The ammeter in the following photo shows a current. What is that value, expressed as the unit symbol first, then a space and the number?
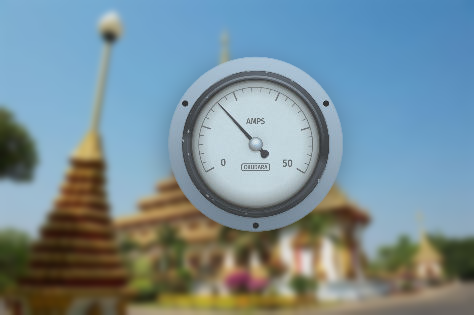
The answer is A 16
